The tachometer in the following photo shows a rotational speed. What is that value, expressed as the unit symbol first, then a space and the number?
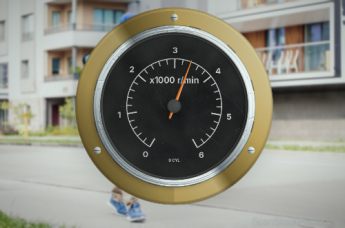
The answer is rpm 3400
